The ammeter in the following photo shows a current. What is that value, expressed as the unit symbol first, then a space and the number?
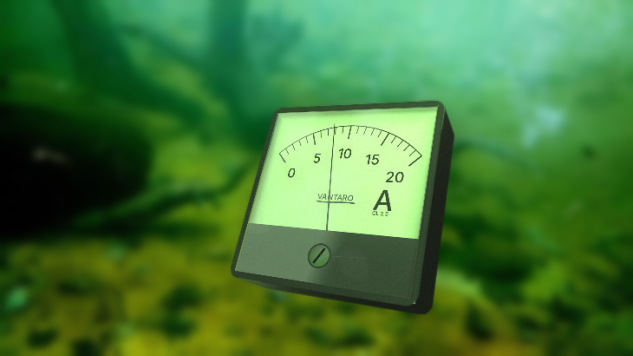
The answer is A 8
